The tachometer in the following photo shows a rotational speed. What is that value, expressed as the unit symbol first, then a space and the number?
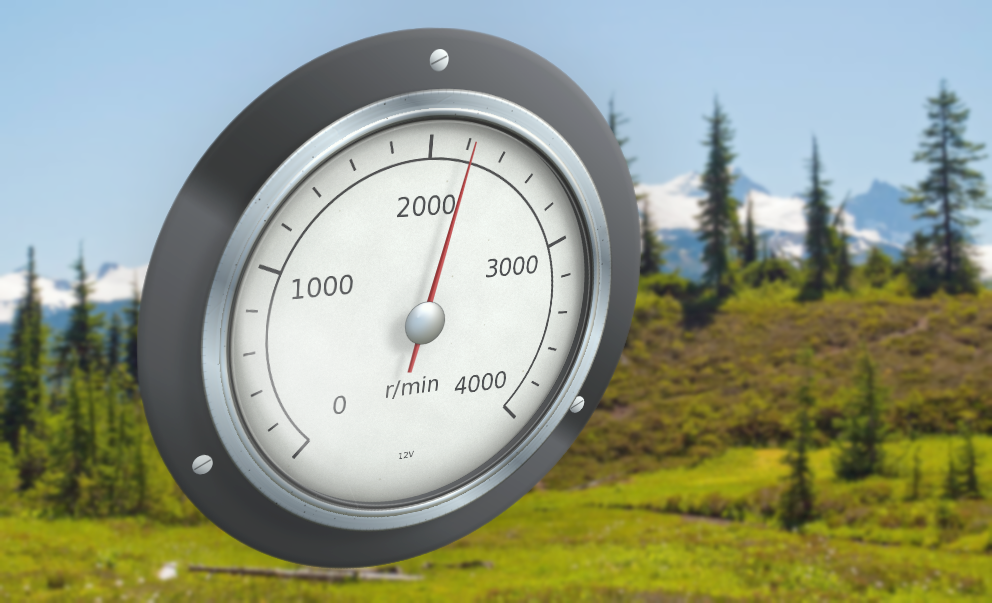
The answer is rpm 2200
